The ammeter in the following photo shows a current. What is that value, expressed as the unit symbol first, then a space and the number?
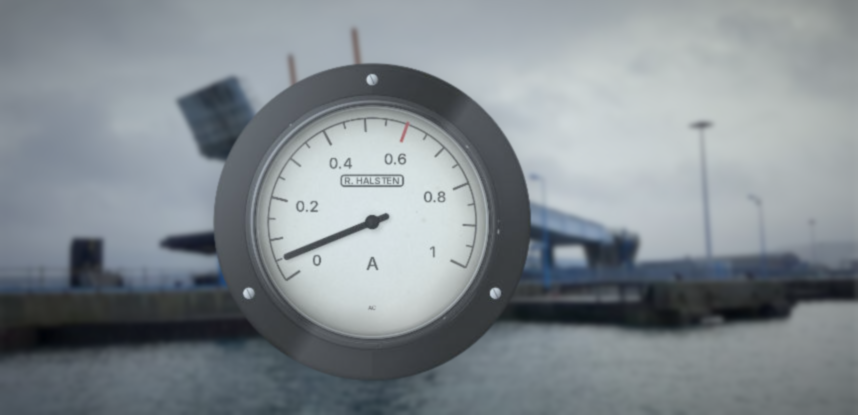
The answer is A 0.05
